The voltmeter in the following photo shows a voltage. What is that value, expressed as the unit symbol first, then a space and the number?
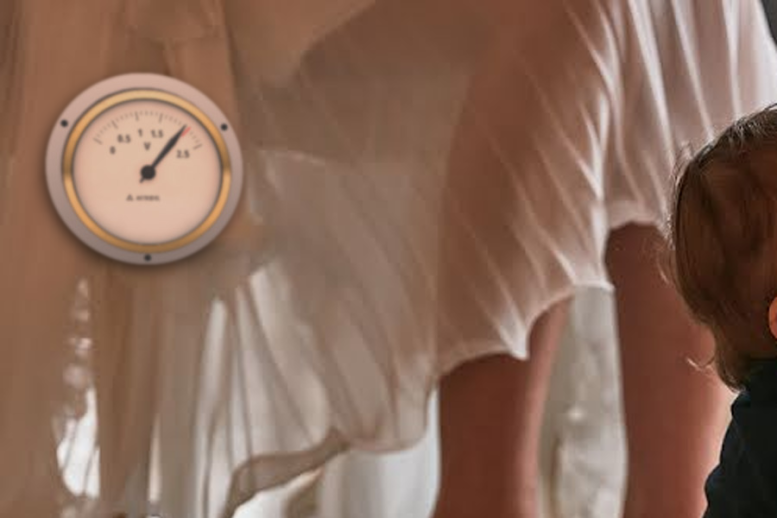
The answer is V 2
